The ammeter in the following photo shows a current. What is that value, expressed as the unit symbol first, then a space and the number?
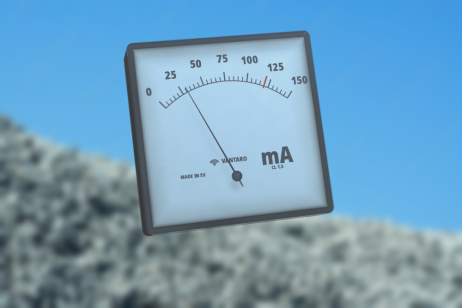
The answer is mA 30
